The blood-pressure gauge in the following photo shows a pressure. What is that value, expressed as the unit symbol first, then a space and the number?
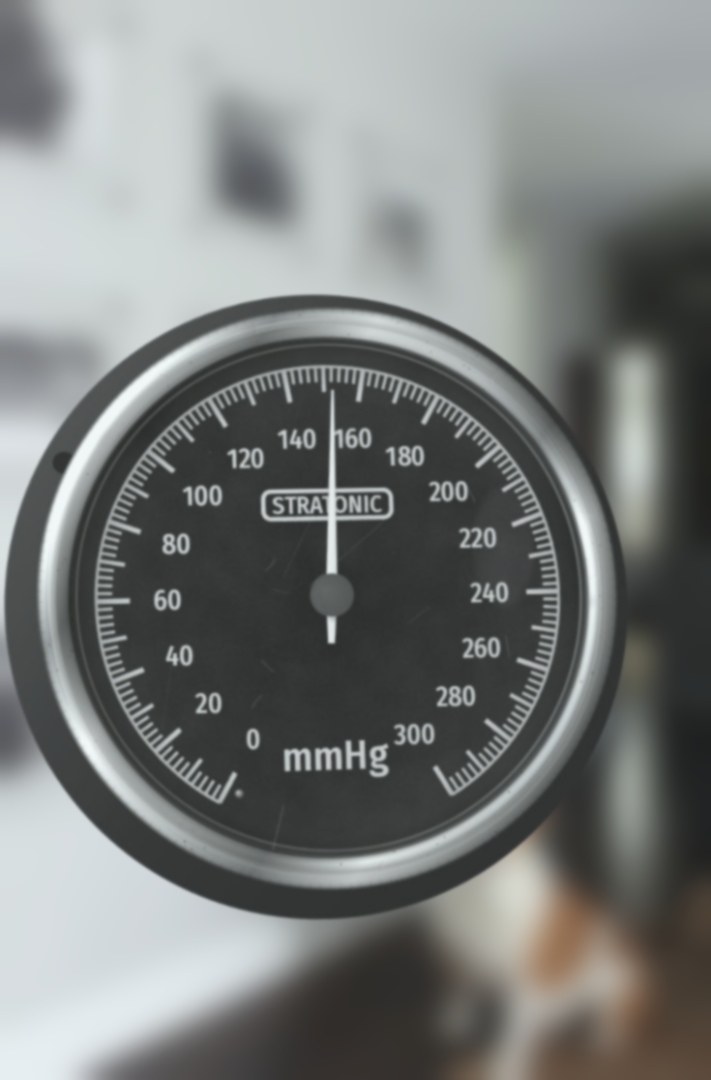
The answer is mmHg 152
